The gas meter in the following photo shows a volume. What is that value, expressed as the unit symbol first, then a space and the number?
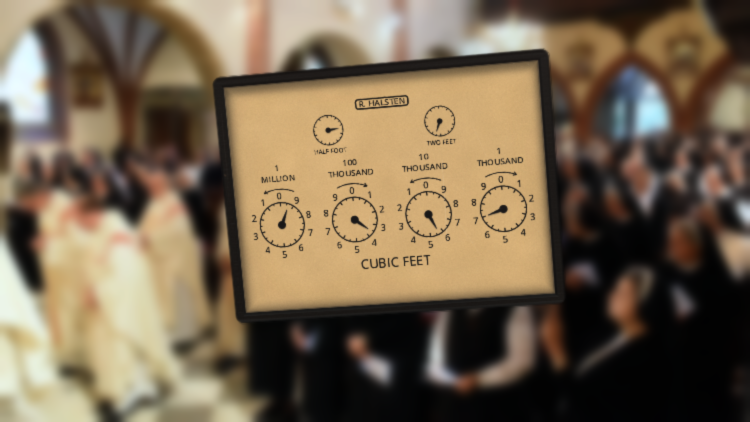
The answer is ft³ 935700
